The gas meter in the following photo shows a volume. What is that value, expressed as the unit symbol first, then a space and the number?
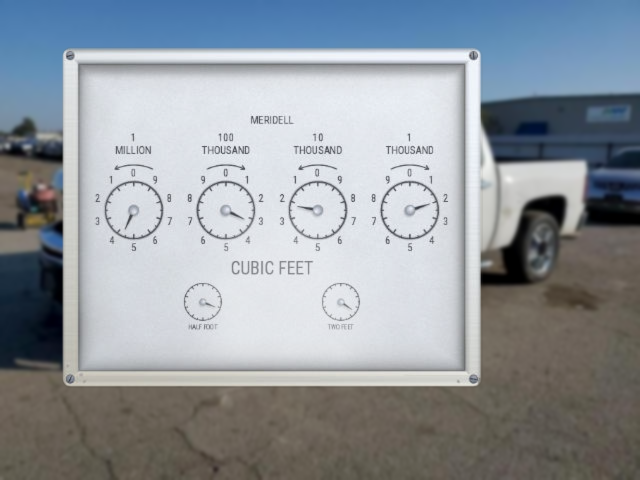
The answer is ft³ 432200
